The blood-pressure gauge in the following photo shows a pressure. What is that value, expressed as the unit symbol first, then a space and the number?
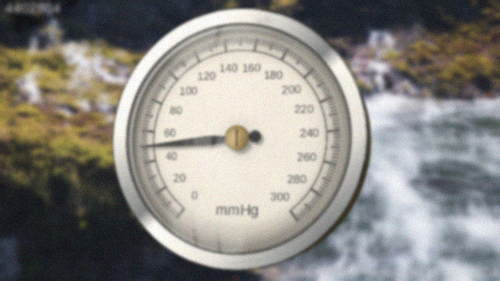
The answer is mmHg 50
